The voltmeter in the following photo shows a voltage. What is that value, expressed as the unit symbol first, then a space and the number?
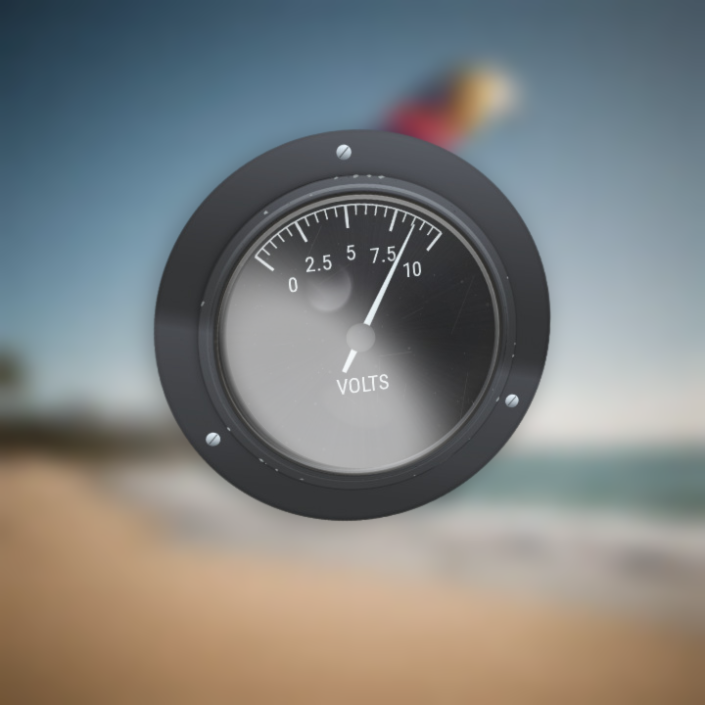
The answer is V 8.5
